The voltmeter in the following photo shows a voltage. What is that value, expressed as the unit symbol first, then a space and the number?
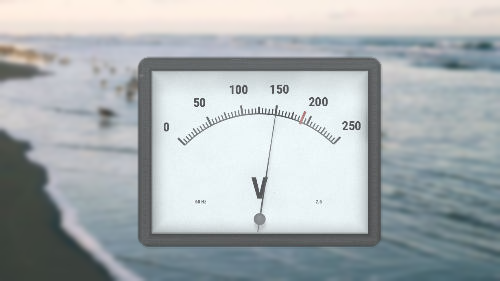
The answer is V 150
